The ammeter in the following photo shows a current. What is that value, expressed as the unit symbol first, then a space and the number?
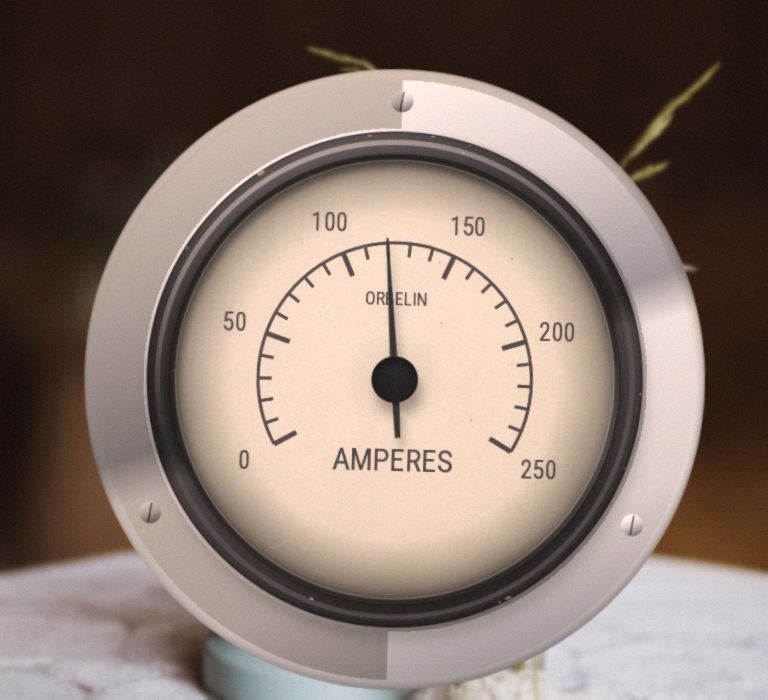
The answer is A 120
